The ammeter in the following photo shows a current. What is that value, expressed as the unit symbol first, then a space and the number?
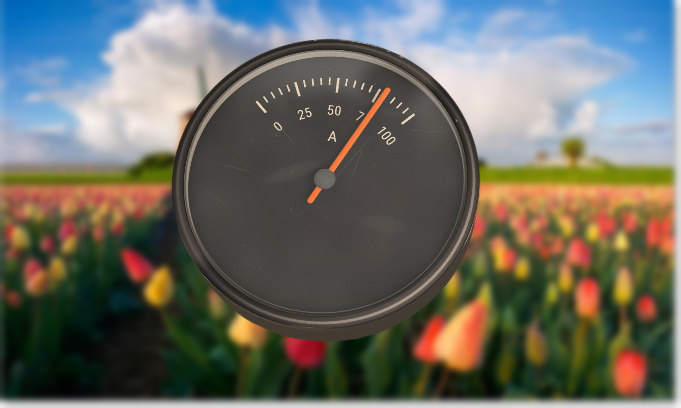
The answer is A 80
